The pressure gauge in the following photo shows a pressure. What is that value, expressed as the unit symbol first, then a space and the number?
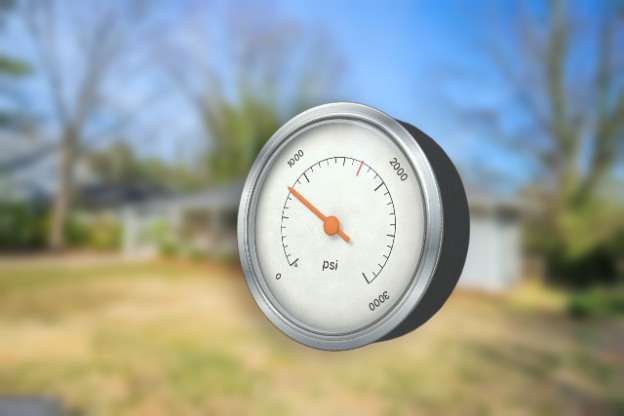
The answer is psi 800
